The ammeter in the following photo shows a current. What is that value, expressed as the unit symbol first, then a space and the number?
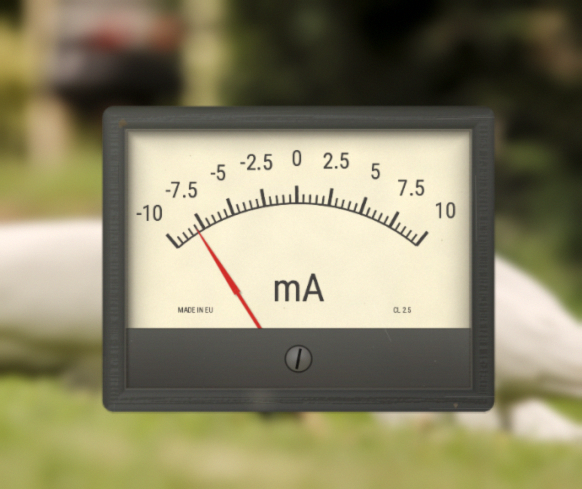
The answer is mA -8
